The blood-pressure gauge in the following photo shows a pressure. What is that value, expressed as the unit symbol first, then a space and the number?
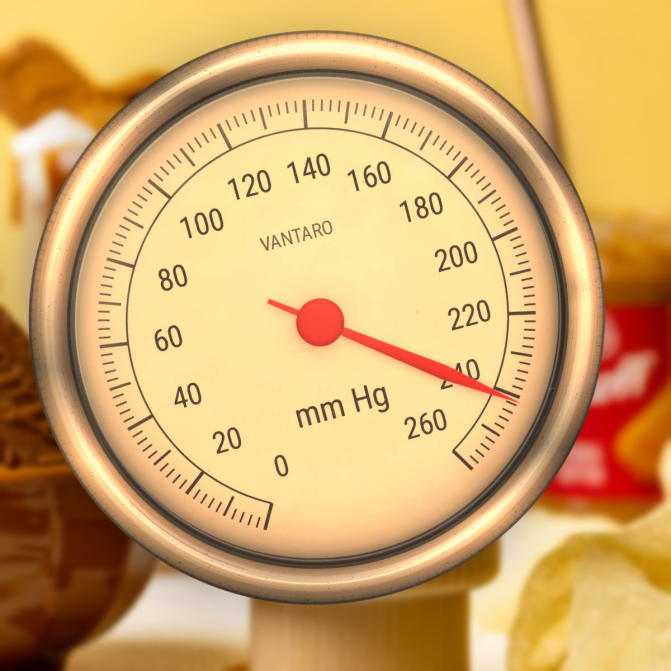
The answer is mmHg 241
